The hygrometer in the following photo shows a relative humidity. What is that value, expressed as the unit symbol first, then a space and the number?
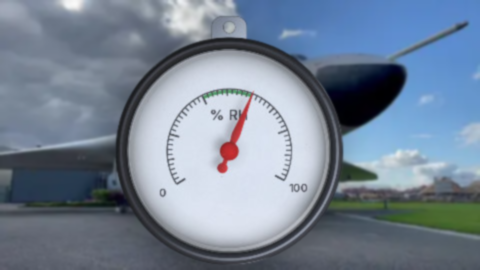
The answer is % 60
